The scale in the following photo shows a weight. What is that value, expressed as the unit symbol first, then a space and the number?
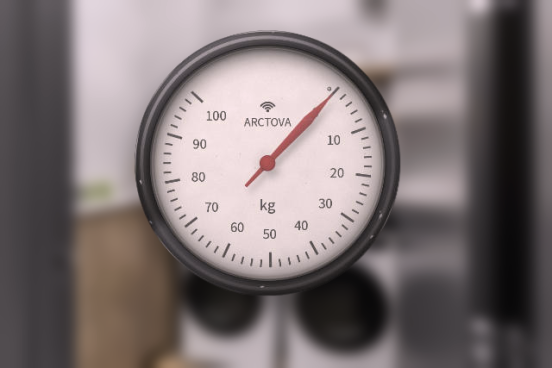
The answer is kg 0
